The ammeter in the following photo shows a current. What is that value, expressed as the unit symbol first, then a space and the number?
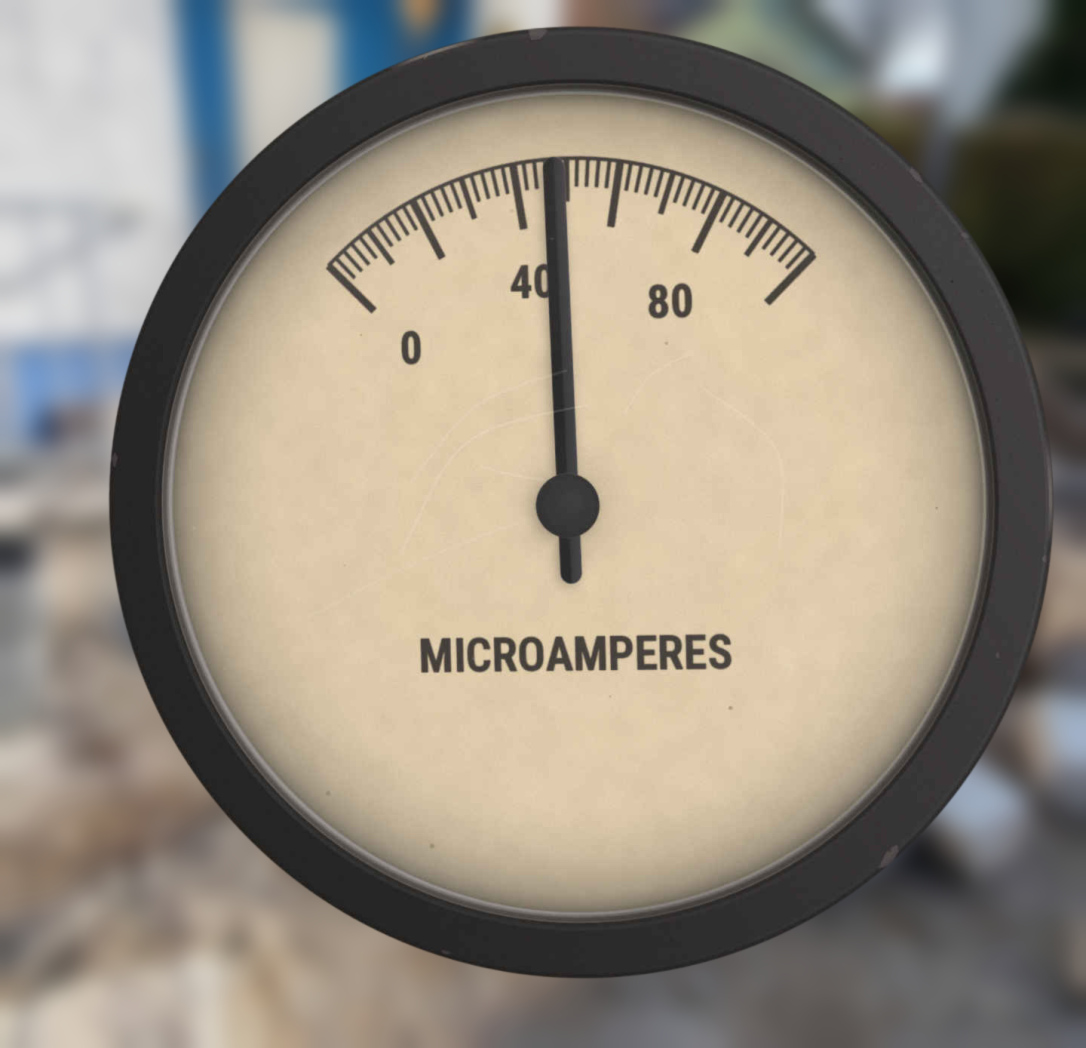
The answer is µA 48
